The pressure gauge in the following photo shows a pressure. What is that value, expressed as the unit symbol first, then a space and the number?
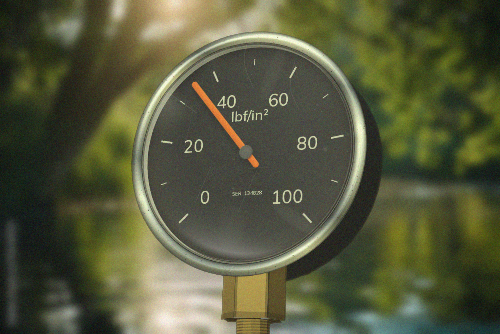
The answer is psi 35
